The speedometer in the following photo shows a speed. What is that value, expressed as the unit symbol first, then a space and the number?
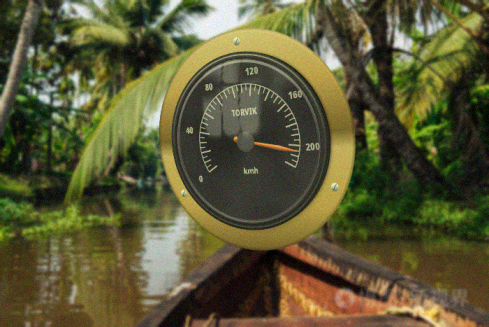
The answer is km/h 205
